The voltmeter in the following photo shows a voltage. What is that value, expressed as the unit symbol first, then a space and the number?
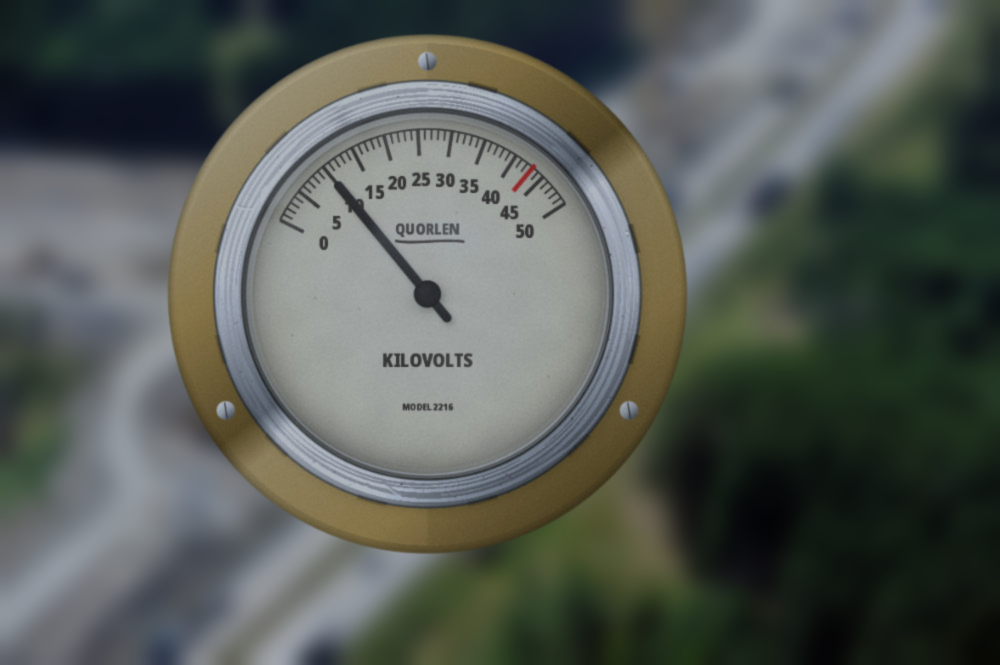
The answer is kV 10
